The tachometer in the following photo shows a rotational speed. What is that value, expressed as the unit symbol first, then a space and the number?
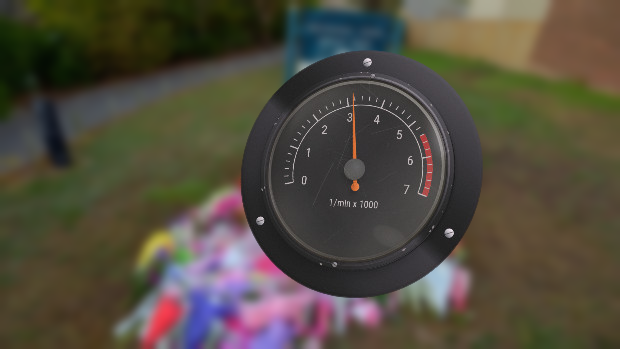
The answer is rpm 3200
